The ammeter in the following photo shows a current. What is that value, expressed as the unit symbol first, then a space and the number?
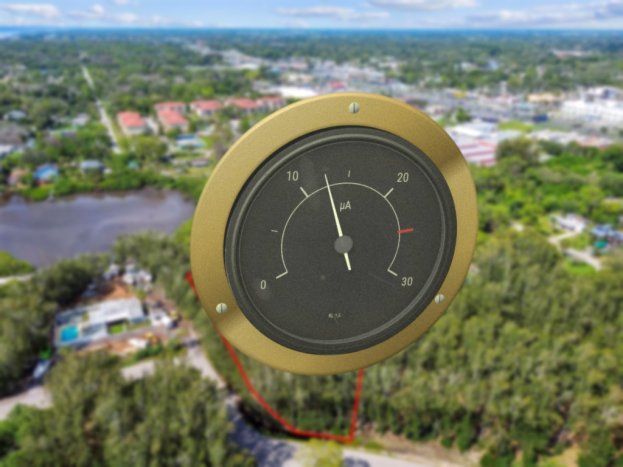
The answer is µA 12.5
